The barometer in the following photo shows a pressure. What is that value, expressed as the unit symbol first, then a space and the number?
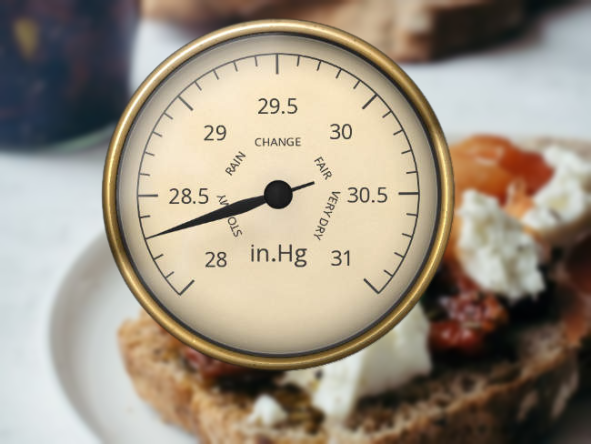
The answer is inHg 28.3
